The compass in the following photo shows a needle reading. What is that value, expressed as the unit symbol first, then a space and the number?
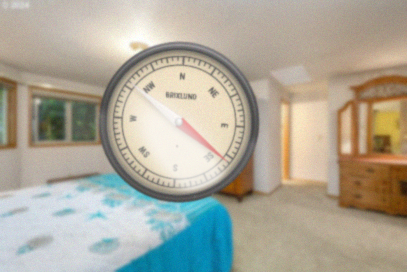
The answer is ° 125
